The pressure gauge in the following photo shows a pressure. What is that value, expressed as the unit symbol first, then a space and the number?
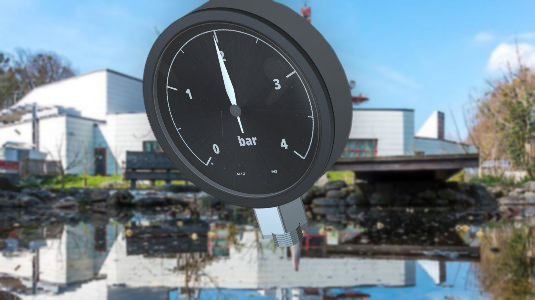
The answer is bar 2
